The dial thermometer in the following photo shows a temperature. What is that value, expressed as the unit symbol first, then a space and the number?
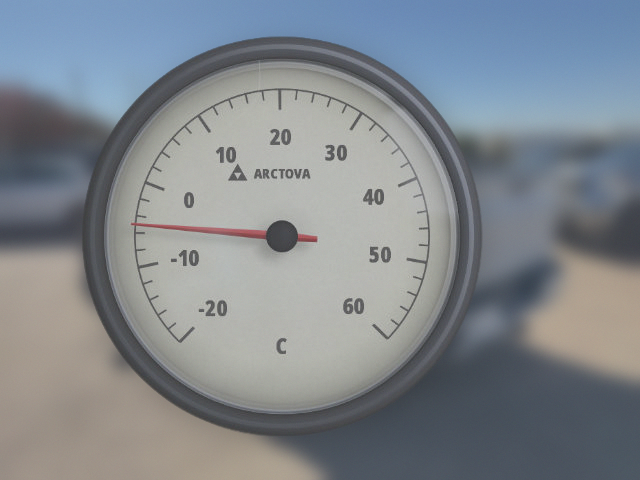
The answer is °C -5
